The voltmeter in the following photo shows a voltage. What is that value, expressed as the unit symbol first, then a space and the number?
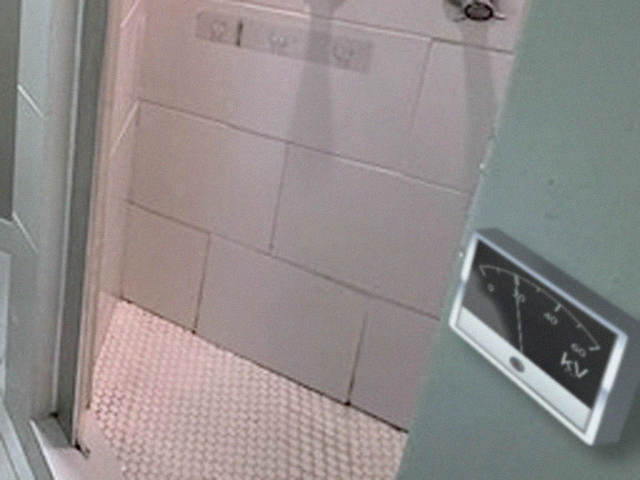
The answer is kV 20
